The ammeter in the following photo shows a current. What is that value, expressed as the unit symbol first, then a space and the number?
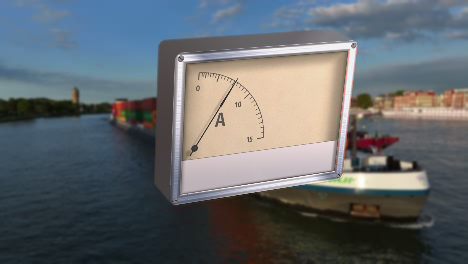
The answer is A 7.5
